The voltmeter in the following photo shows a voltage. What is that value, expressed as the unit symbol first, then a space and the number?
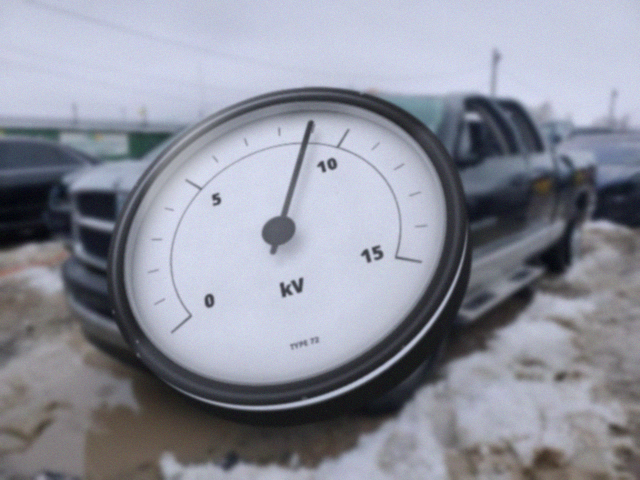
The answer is kV 9
